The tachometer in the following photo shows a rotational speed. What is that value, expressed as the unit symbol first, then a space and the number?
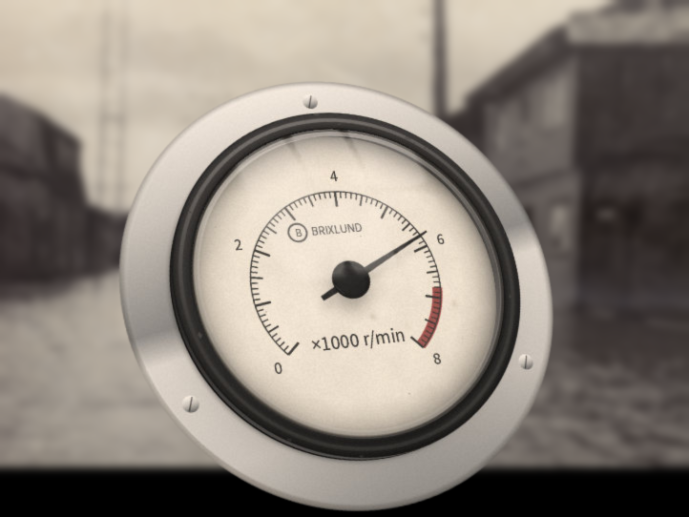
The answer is rpm 5800
